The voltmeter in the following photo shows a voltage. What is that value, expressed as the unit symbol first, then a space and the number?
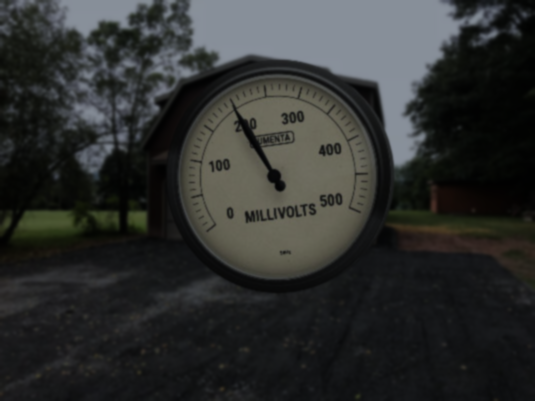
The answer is mV 200
